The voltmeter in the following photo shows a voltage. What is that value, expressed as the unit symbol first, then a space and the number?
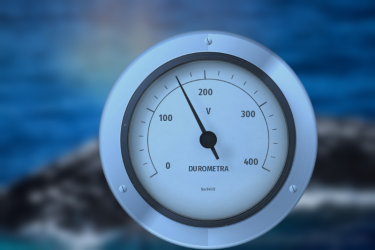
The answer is V 160
